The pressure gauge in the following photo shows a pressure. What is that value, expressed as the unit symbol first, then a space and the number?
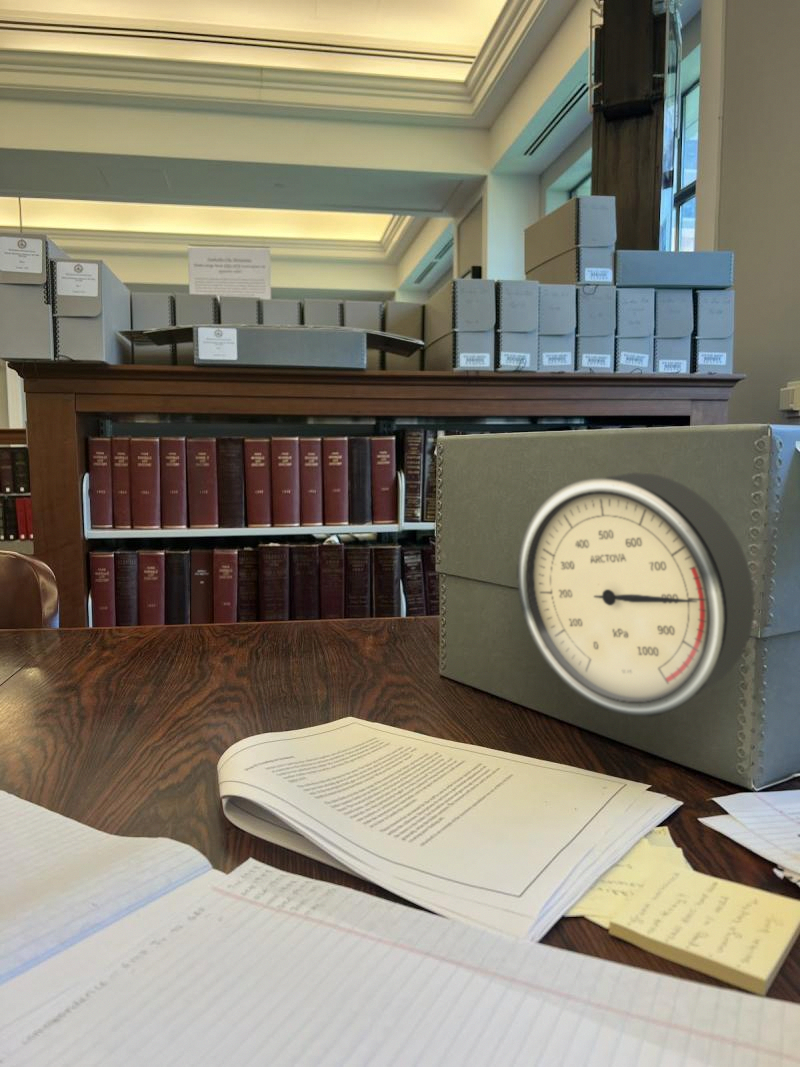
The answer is kPa 800
